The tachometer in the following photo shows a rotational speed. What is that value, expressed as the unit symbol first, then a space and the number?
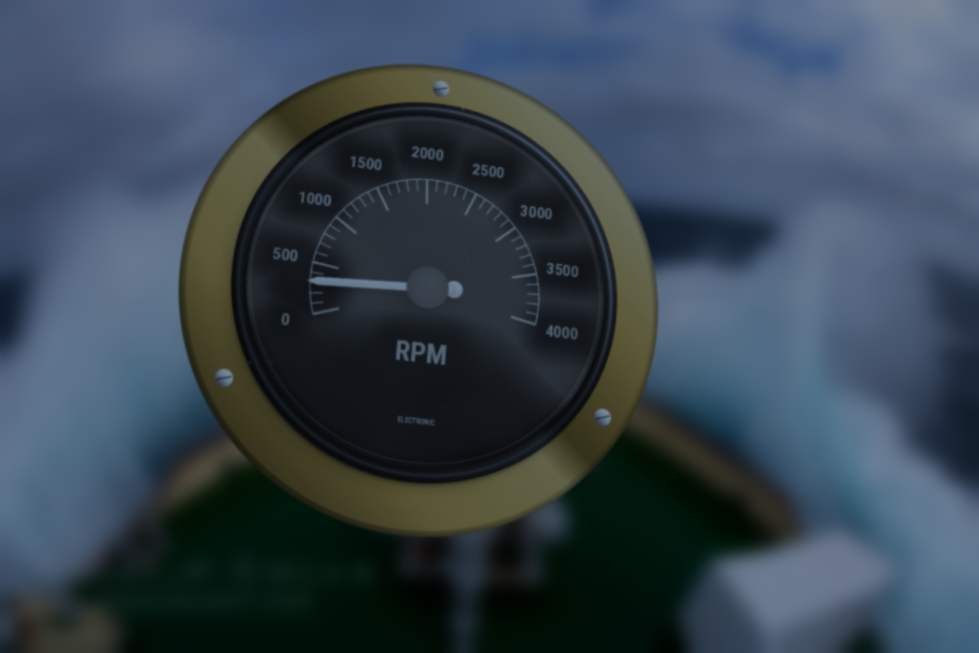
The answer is rpm 300
